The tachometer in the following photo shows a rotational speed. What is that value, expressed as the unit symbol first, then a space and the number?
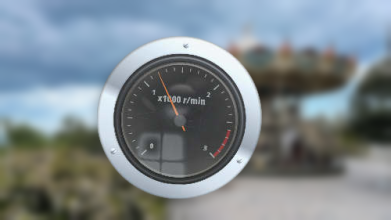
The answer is rpm 1200
